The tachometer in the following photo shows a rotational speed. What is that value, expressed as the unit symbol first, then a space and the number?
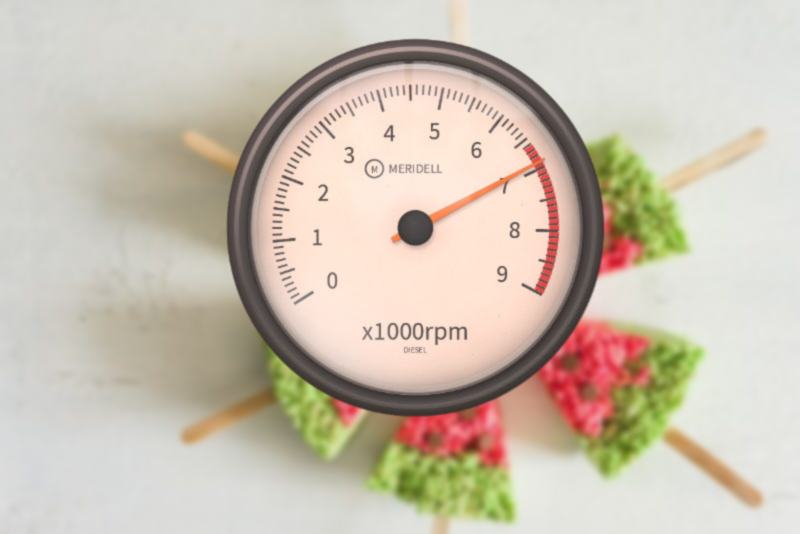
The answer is rpm 6900
